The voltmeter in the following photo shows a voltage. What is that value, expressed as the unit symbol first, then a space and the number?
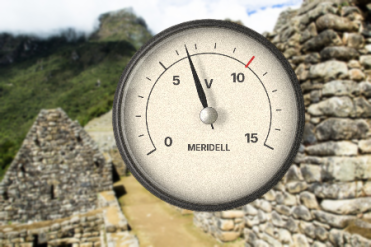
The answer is V 6.5
